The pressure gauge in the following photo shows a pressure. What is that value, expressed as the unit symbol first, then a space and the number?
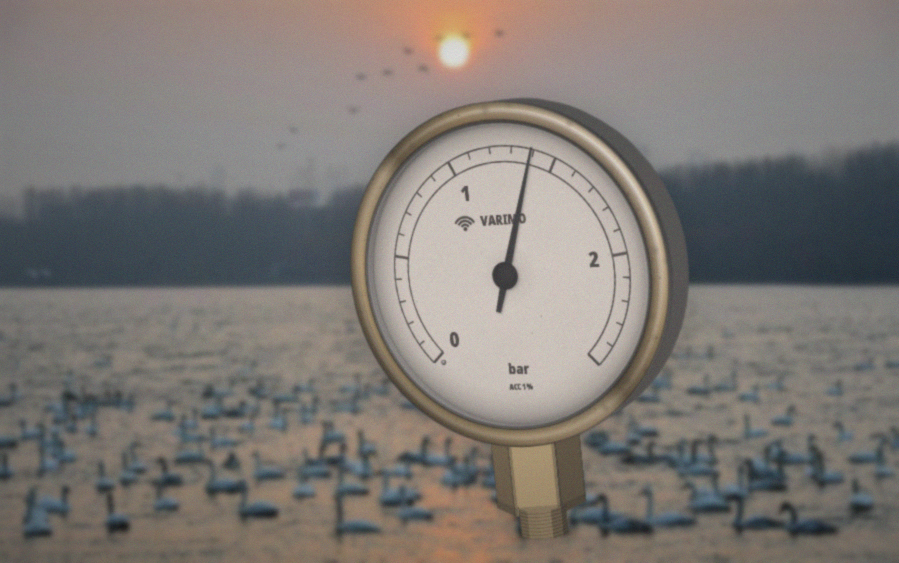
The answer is bar 1.4
